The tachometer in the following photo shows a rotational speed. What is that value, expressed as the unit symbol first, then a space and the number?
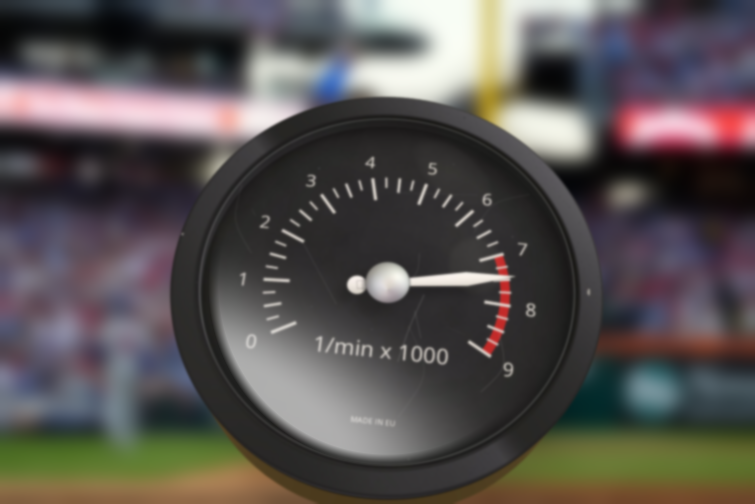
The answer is rpm 7500
